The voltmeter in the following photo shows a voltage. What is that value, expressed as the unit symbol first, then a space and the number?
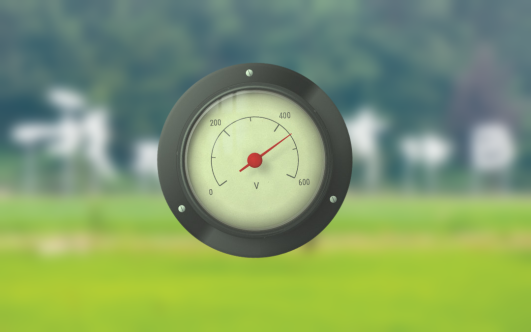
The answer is V 450
